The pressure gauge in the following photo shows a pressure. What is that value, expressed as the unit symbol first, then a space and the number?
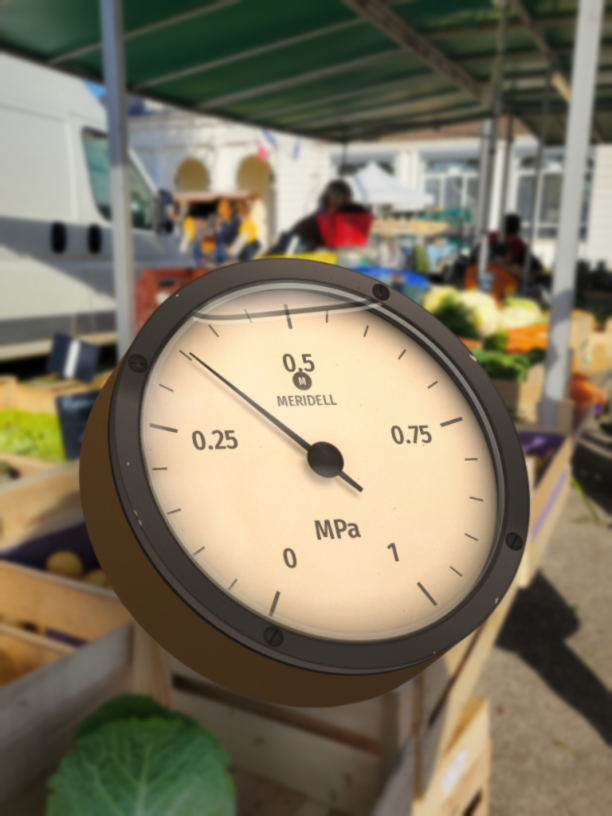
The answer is MPa 0.35
